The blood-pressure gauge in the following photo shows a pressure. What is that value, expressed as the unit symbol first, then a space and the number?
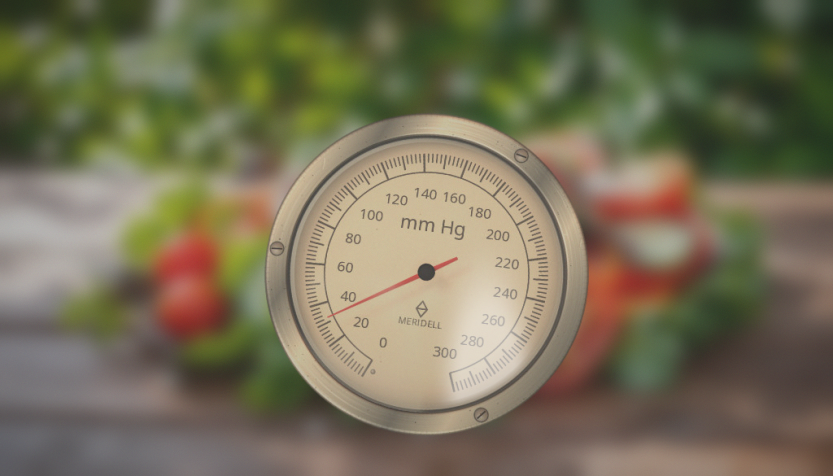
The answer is mmHg 32
